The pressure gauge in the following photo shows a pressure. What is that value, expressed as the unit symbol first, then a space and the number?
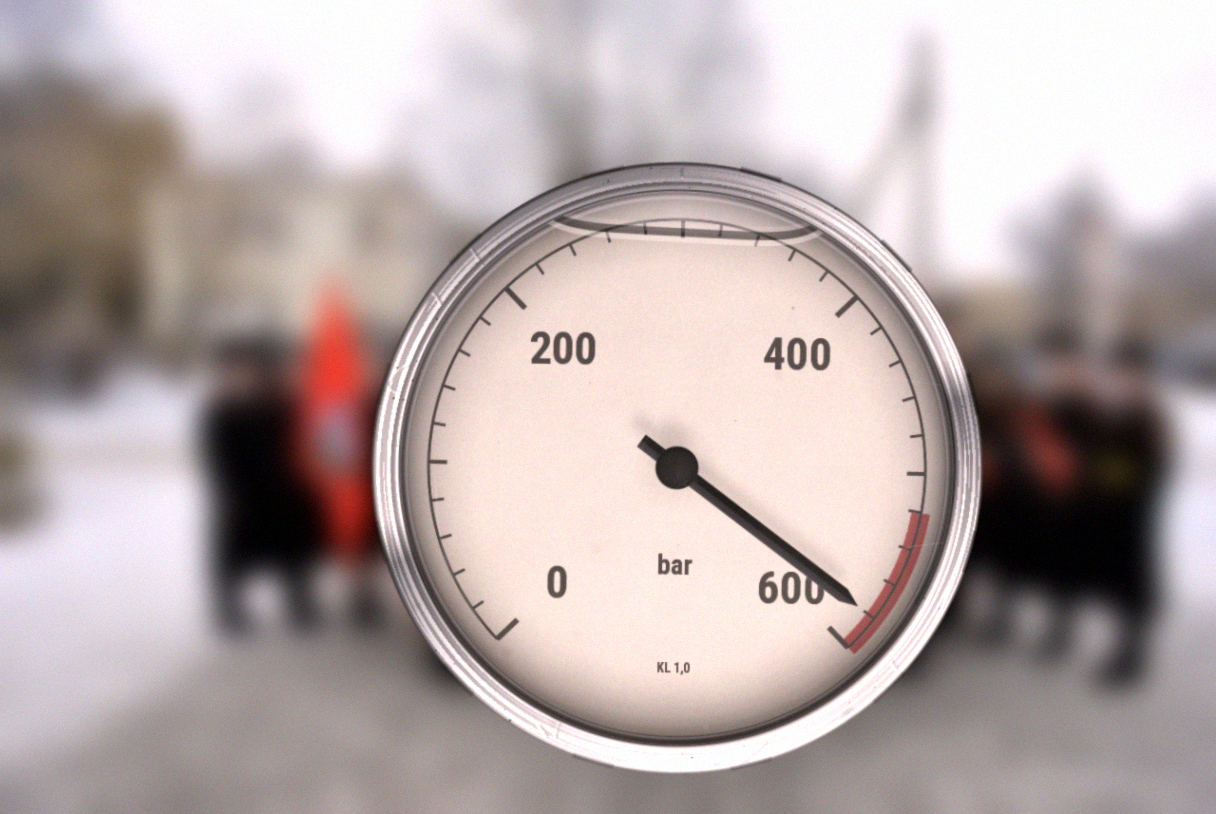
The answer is bar 580
